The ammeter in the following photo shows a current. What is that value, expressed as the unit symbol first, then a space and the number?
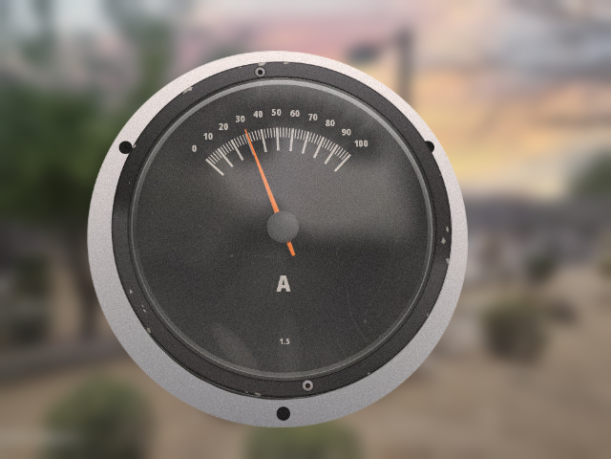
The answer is A 30
